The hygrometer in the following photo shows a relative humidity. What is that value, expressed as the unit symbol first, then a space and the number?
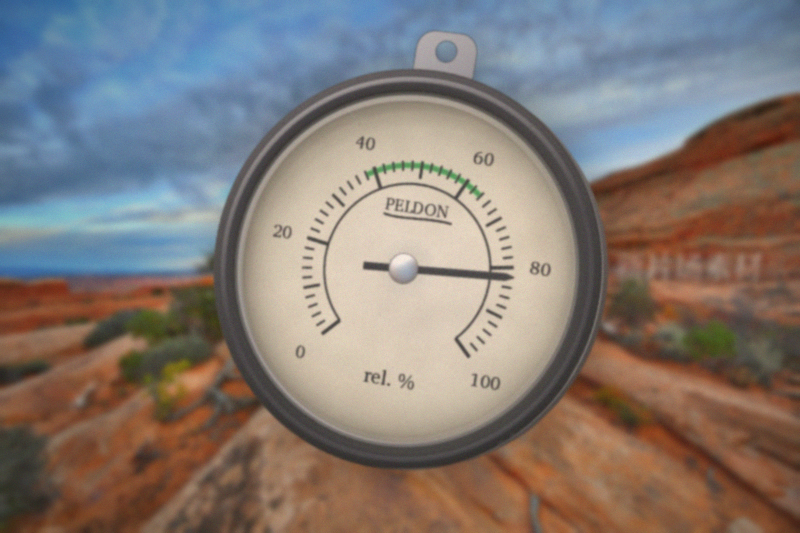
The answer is % 82
